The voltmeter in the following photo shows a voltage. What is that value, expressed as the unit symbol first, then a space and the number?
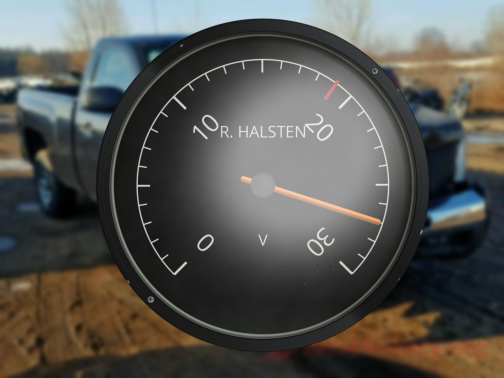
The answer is V 27
